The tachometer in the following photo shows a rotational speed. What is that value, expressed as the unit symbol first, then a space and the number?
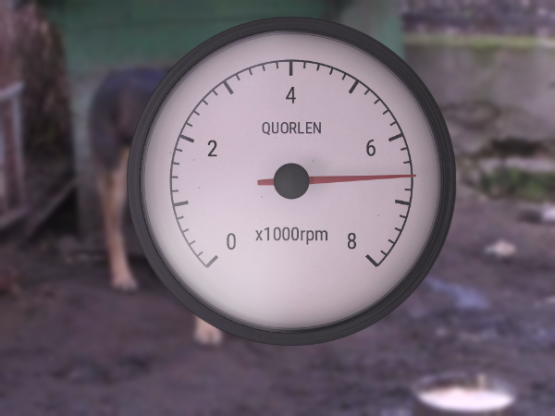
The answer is rpm 6600
